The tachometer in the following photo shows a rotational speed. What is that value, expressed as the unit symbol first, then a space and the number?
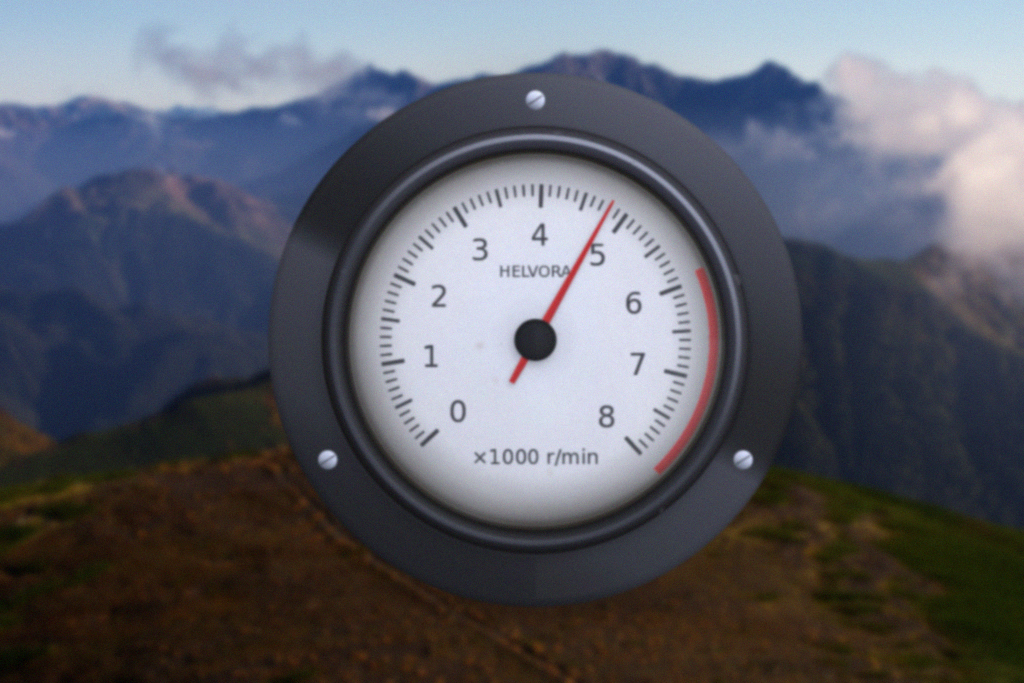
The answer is rpm 4800
